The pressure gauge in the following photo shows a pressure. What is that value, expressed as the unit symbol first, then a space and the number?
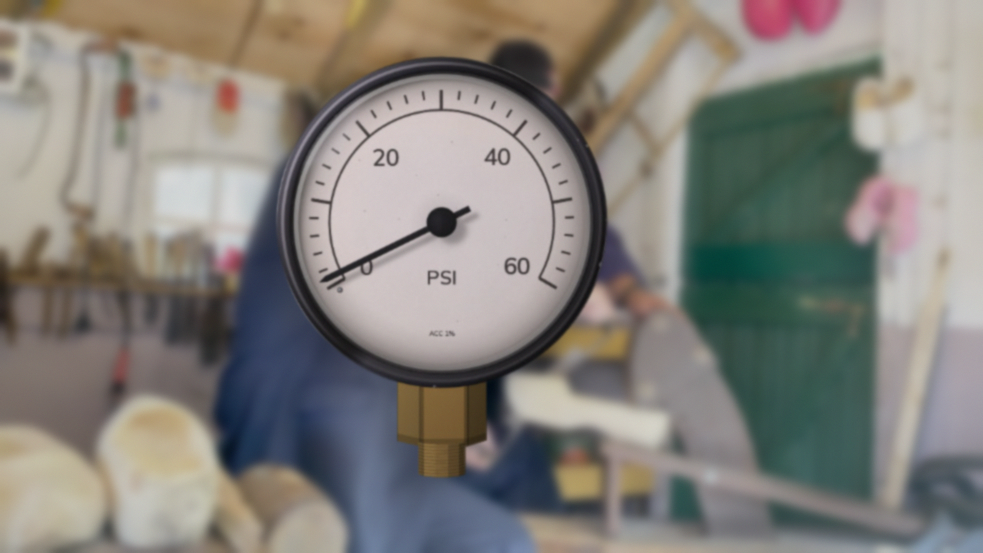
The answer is psi 1
